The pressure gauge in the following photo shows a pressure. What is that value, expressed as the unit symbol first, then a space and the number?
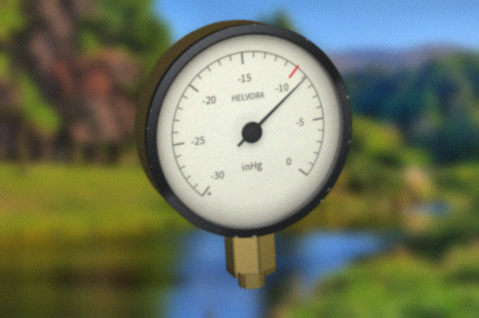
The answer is inHg -9
